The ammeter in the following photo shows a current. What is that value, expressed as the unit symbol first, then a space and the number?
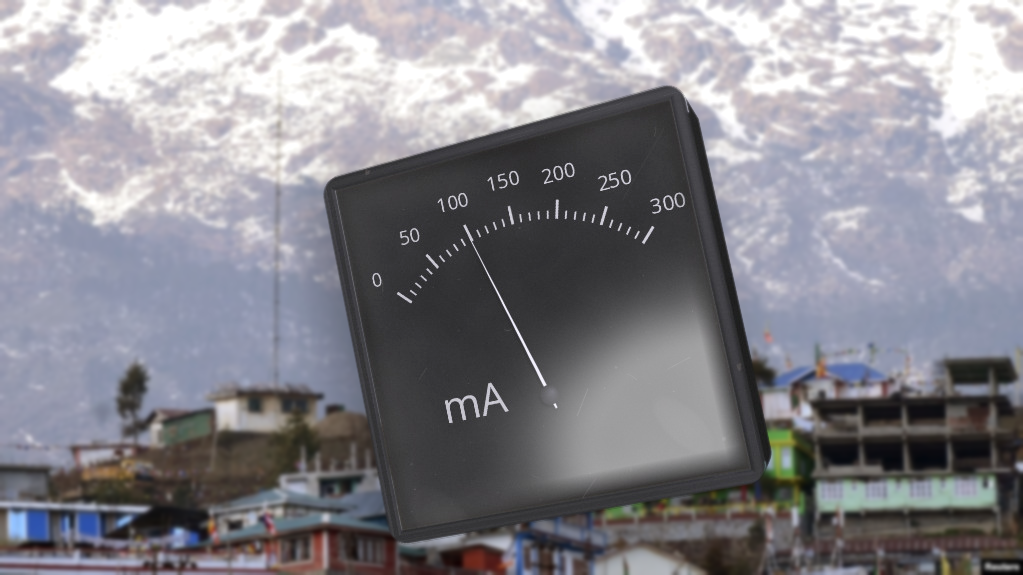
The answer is mA 100
